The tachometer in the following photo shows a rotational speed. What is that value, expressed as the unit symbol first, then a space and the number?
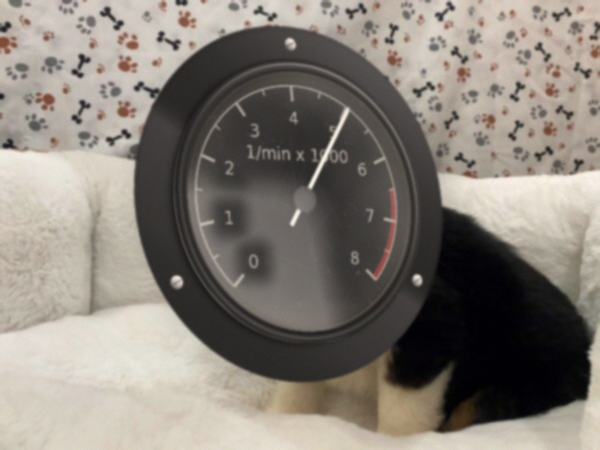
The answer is rpm 5000
